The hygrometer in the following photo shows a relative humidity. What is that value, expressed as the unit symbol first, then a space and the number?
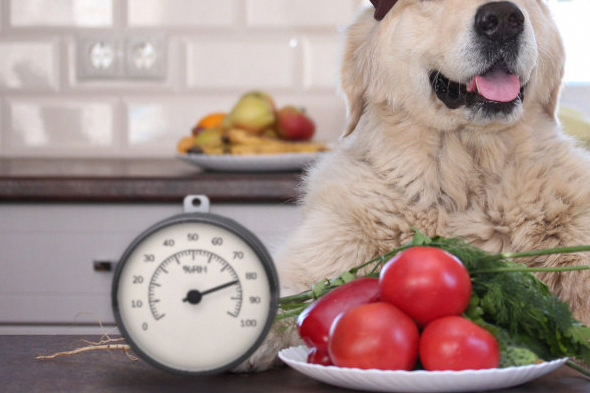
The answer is % 80
